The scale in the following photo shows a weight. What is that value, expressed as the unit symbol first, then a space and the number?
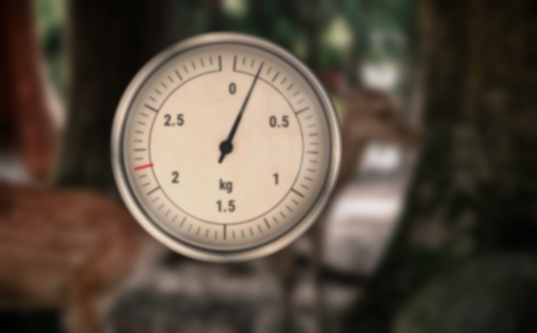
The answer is kg 0.15
